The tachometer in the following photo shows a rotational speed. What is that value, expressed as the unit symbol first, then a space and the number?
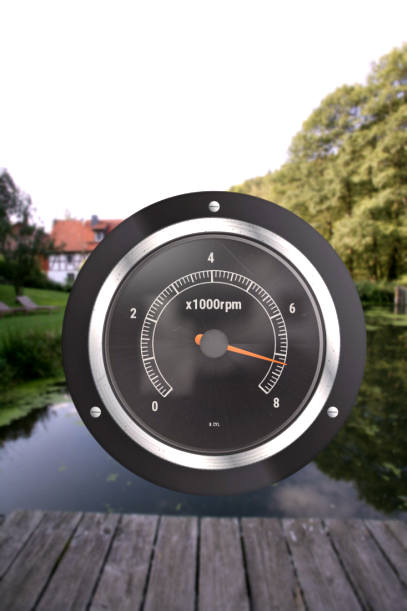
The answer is rpm 7200
